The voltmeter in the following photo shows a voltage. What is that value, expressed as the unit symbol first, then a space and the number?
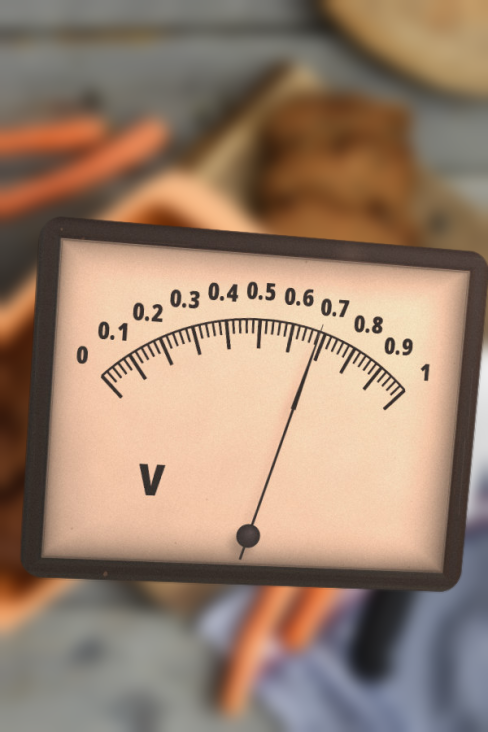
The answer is V 0.68
